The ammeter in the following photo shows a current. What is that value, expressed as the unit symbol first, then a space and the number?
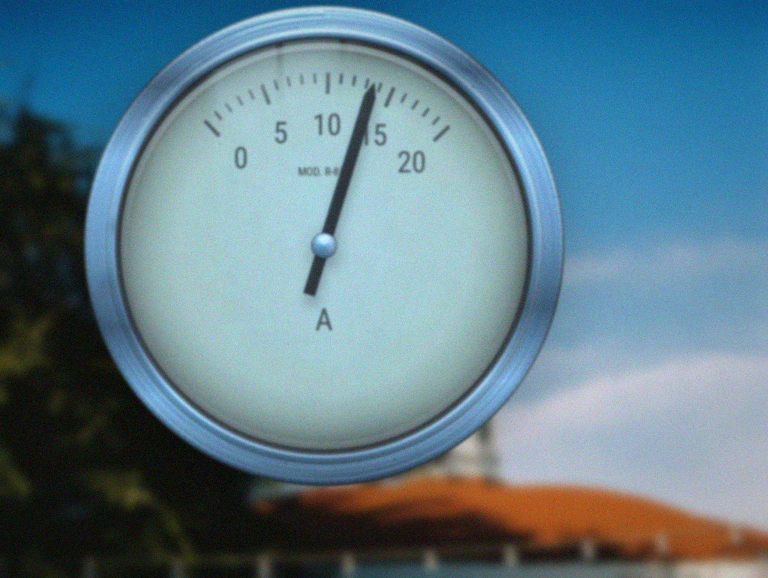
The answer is A 13.5
